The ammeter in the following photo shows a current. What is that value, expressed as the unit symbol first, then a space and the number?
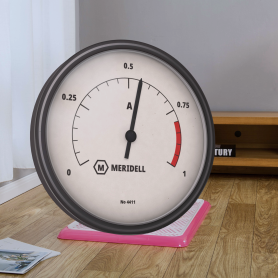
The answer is A 0.55
